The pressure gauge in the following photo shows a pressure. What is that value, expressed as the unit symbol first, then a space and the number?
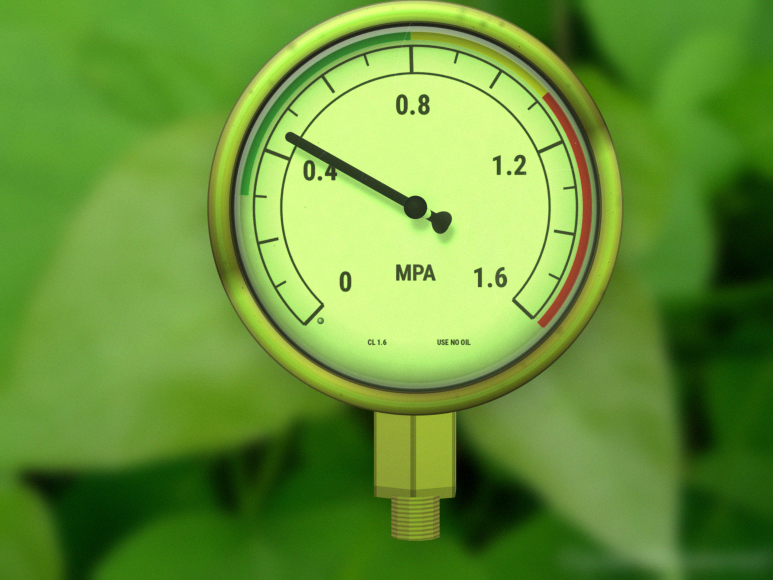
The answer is MPa 0.45
